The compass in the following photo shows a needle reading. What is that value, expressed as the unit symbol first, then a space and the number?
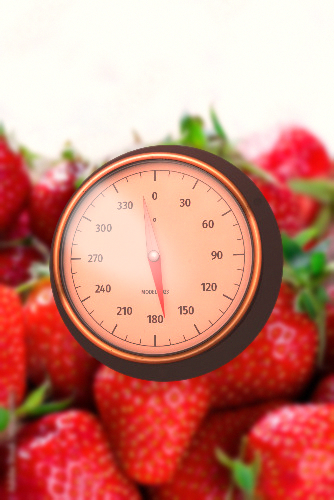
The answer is ° 170
